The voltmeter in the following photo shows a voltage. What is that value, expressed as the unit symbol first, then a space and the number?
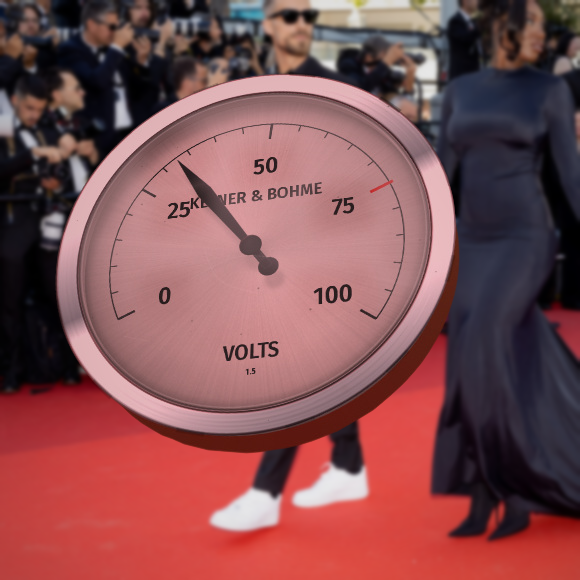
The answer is V 32.5
